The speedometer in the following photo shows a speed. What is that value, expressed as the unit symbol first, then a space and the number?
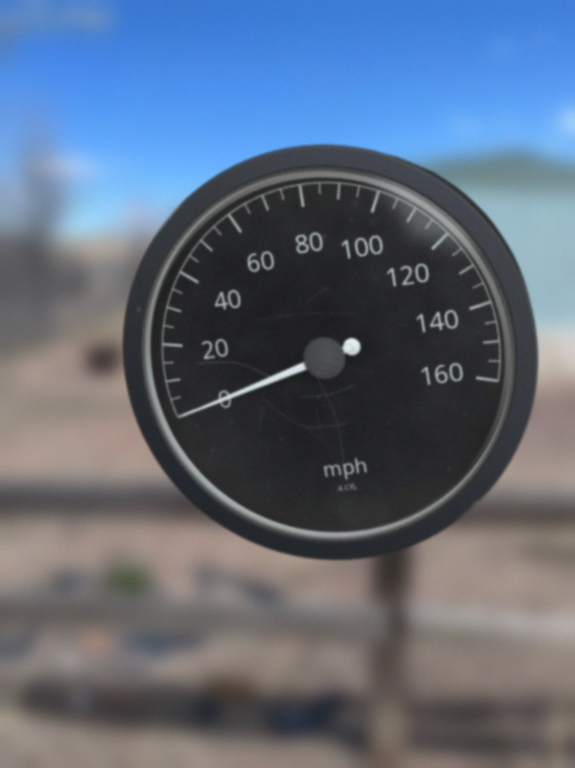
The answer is mph 0
